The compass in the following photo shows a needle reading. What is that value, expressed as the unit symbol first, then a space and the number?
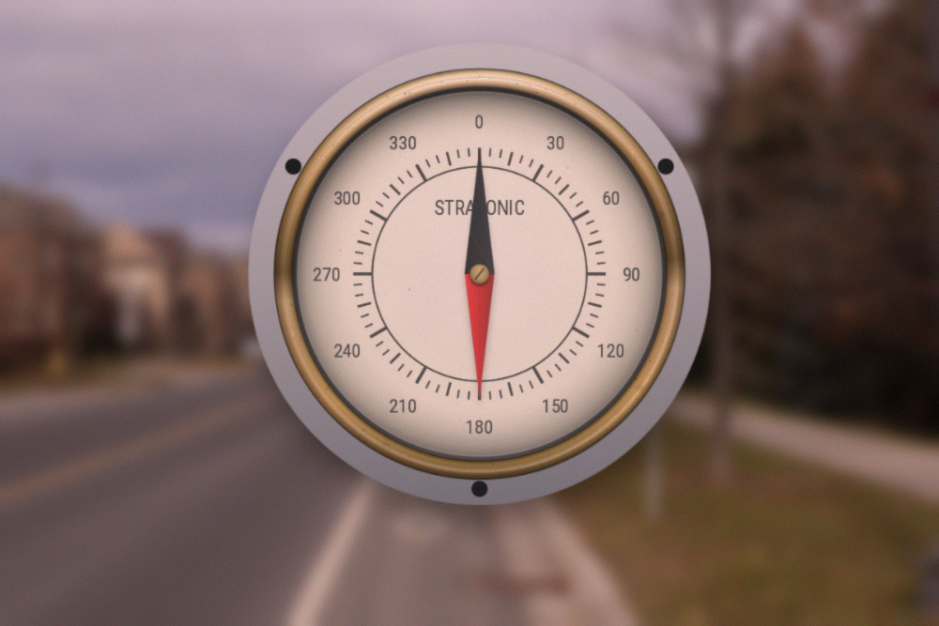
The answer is ° 180
